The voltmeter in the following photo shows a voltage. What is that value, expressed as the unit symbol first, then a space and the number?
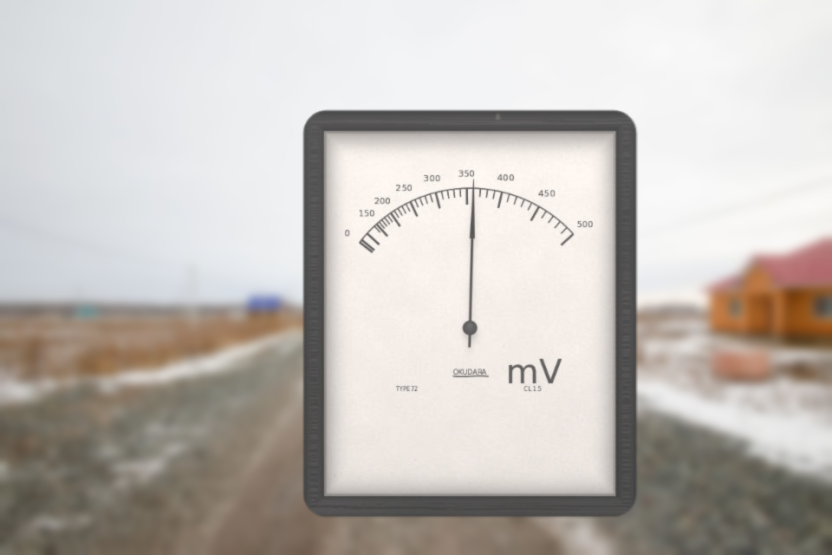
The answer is mV 360
